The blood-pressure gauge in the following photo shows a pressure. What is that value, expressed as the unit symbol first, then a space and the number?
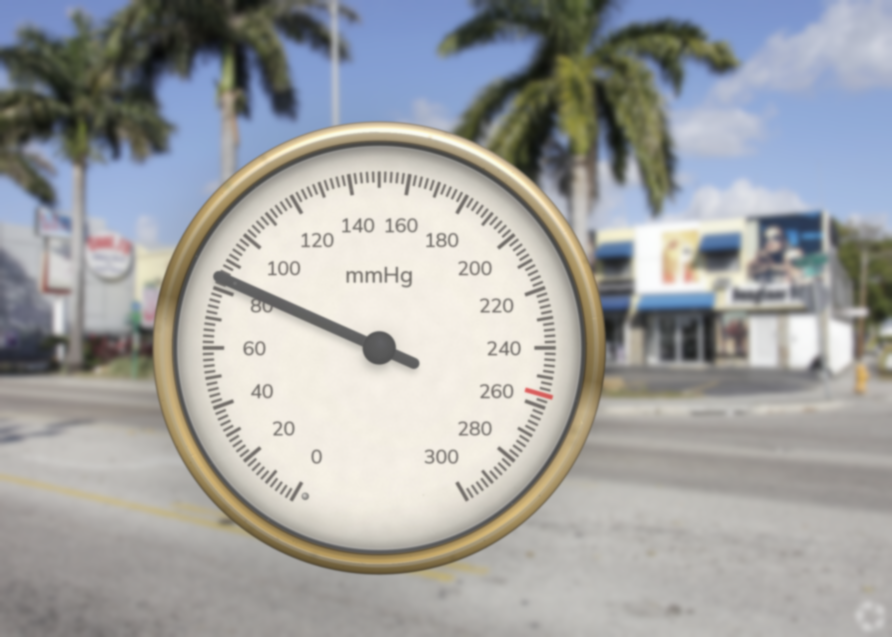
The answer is mmHg 84
